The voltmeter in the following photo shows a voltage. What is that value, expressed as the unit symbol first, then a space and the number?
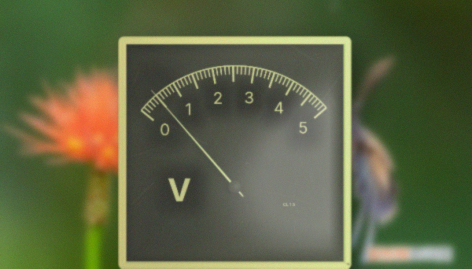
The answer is V 0.5
